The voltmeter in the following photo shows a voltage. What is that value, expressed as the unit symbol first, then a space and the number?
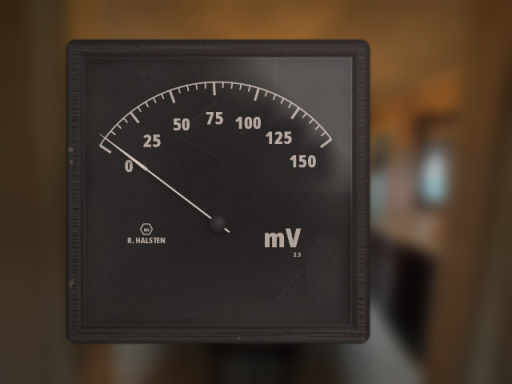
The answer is mV 5
